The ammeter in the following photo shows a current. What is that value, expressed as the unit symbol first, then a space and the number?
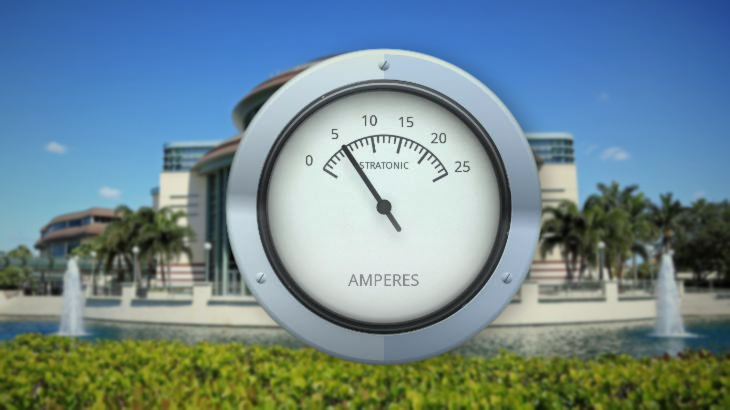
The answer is A 5
